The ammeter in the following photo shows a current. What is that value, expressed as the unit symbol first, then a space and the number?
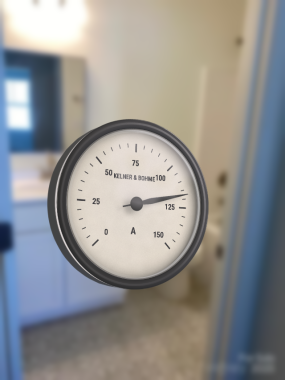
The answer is A 117.5
